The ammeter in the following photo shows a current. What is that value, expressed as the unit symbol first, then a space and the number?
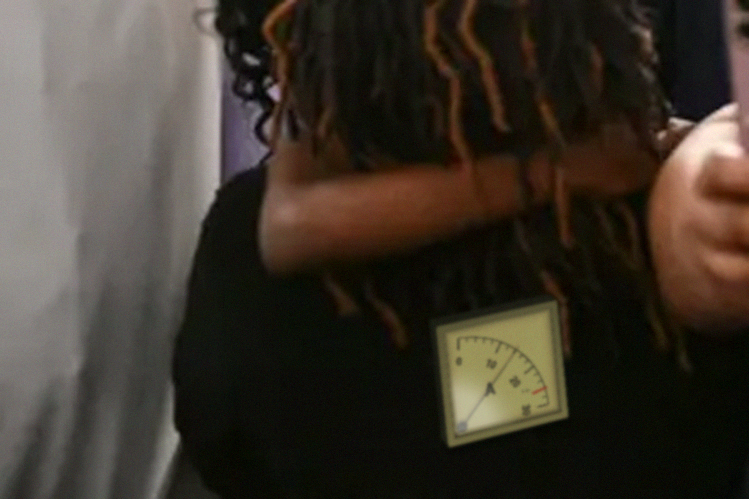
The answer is A 14
